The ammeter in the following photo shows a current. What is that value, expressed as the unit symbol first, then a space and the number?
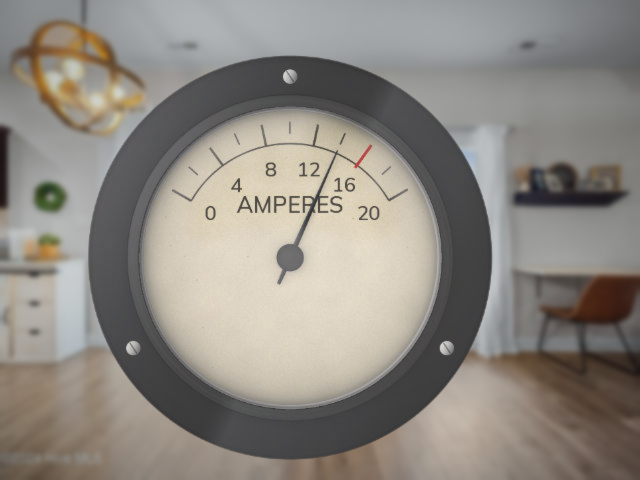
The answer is A 14
